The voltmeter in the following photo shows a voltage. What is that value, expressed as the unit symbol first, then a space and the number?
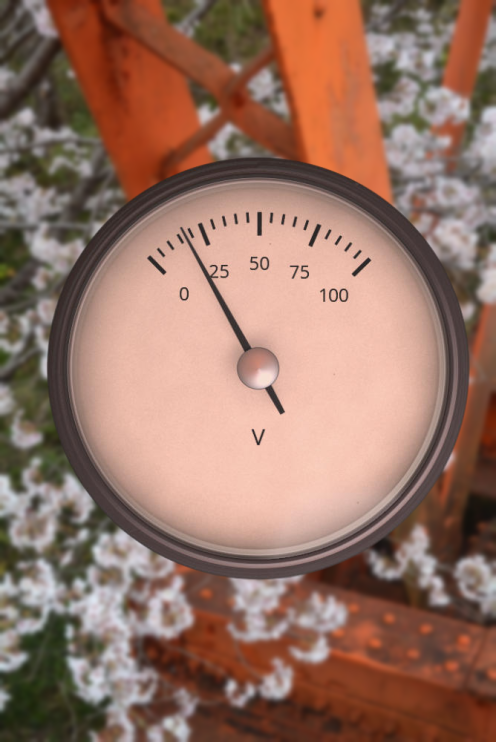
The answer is V 17.5
